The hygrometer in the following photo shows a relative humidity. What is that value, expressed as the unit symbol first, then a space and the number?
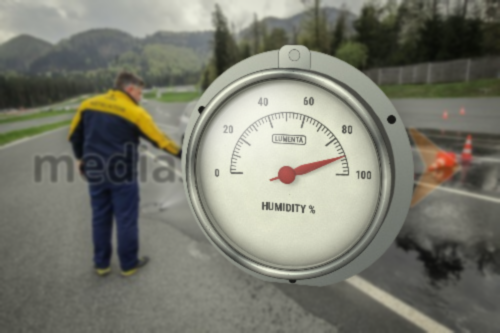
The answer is % 90
